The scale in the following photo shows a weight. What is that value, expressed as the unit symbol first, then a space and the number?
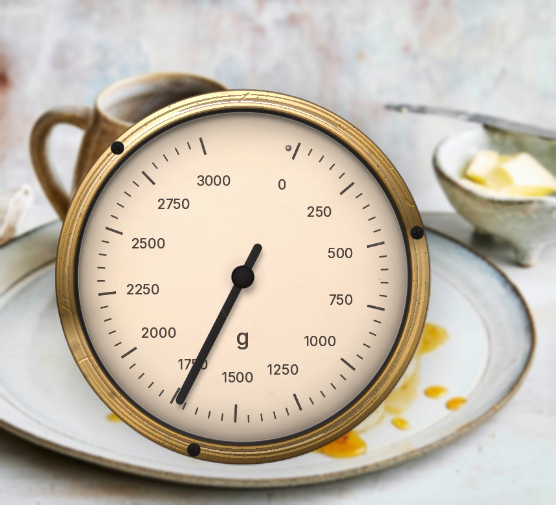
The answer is g 1725
